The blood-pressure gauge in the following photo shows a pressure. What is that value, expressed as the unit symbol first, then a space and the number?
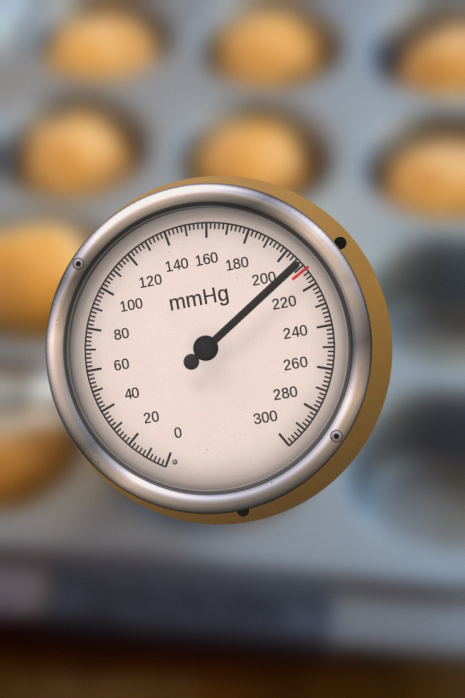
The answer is mmHg 208
